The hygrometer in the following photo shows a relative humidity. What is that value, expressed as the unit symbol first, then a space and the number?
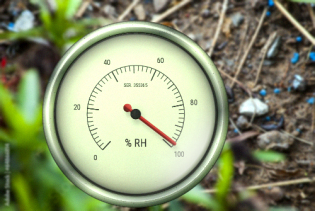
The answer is % 98
